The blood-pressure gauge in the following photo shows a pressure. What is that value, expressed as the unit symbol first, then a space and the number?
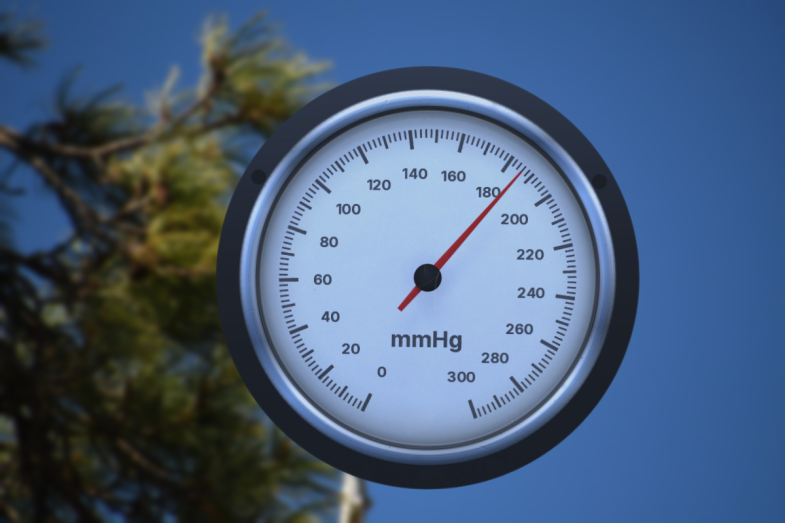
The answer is mmHg 186
